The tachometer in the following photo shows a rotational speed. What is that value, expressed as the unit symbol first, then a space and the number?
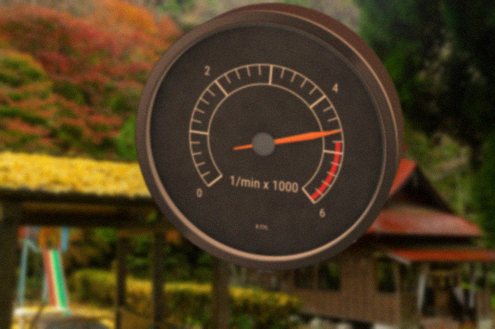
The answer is rpm 4600
